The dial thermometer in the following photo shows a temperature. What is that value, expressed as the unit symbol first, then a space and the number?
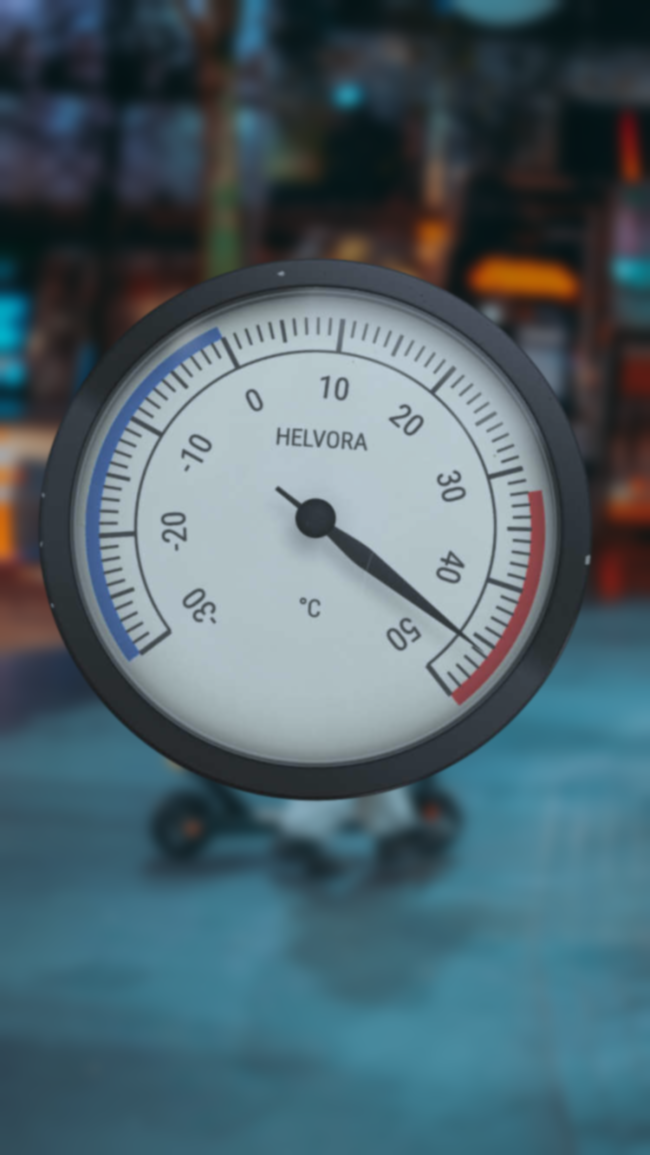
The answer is °C 46
